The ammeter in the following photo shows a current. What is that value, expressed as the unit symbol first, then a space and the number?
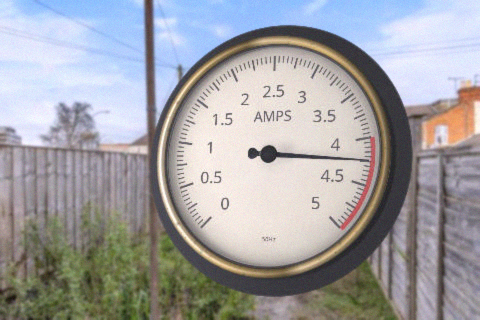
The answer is A 4.25
